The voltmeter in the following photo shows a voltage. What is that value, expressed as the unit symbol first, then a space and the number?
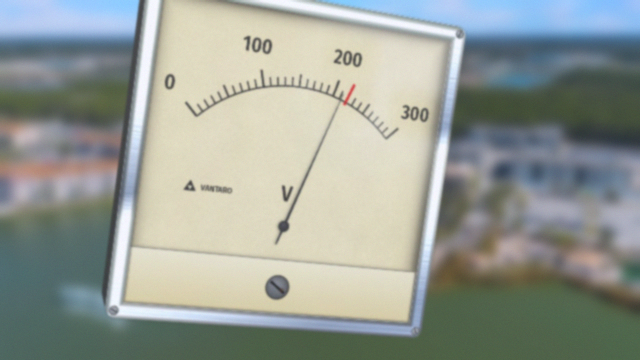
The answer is V 210
